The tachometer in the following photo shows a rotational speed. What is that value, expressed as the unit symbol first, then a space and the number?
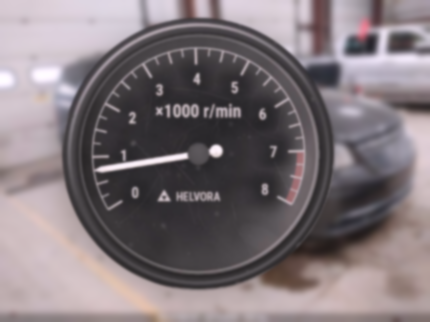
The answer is rpm 750
